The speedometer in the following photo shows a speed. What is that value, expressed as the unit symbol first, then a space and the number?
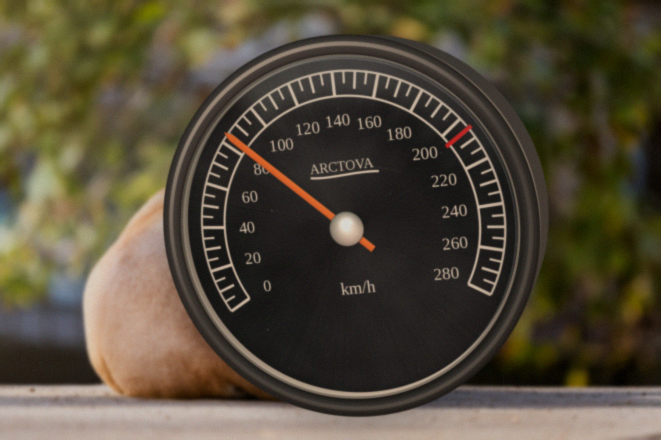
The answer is km/h 85
